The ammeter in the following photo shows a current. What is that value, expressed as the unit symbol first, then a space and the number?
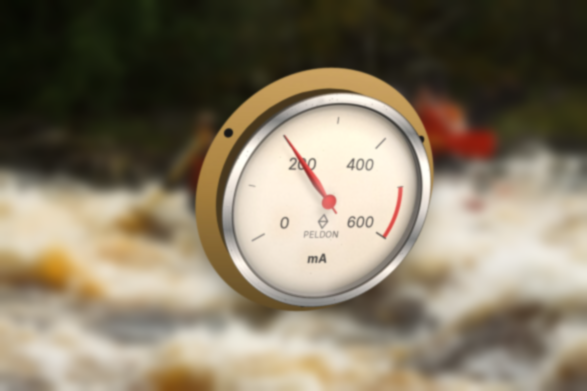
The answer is mA 200
